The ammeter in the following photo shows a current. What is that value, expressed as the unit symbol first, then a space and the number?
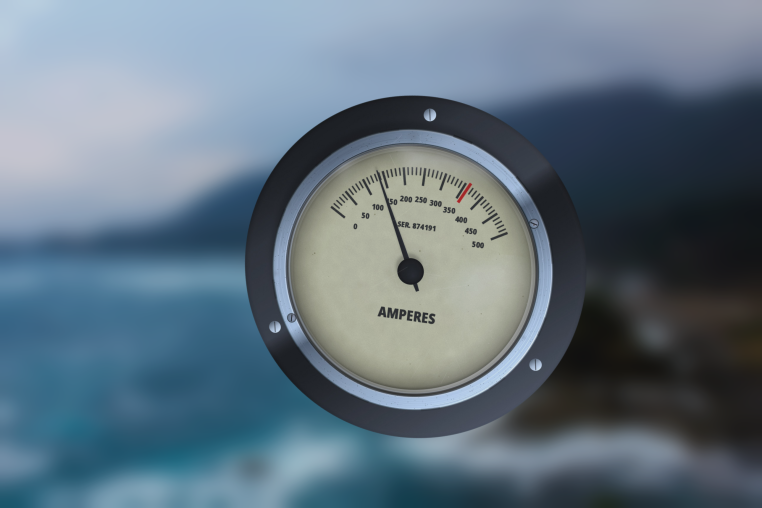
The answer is A 140
